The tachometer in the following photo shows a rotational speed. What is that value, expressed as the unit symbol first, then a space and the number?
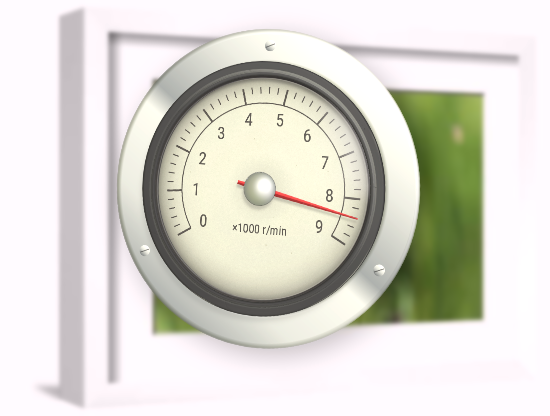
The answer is rpm 8400
